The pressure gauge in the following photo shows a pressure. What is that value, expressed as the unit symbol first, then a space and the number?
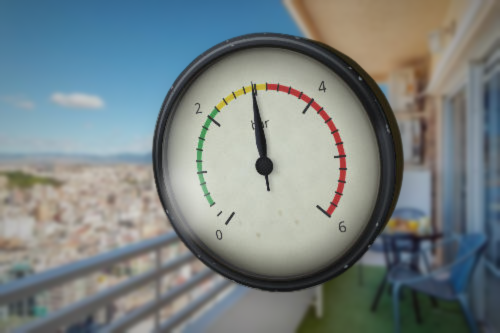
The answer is bar 3
